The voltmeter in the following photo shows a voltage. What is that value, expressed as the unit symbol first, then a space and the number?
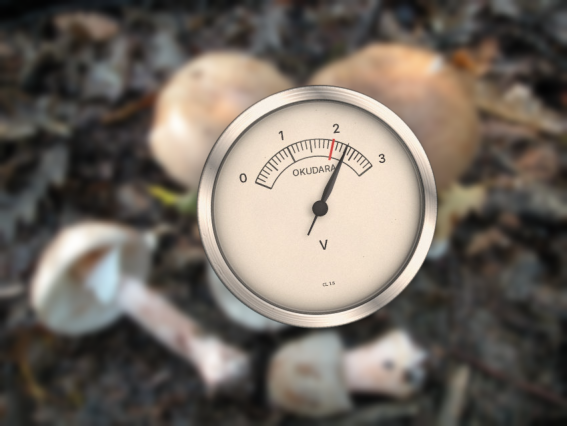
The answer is V 2.3
